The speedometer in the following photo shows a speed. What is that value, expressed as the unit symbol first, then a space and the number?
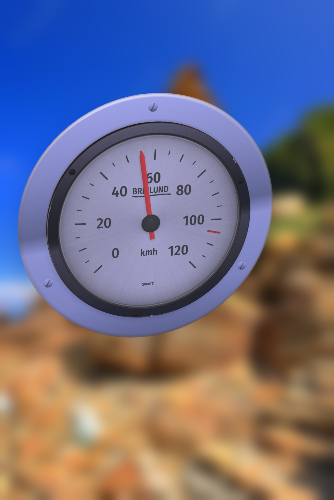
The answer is km/h 55
